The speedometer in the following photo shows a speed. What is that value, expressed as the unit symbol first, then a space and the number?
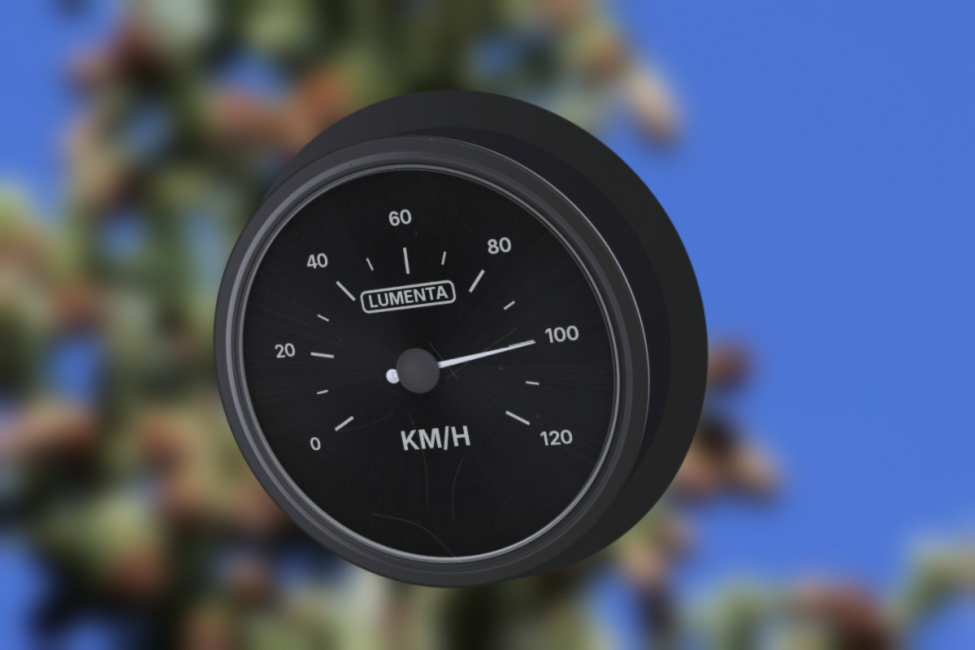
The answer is km/h 100
